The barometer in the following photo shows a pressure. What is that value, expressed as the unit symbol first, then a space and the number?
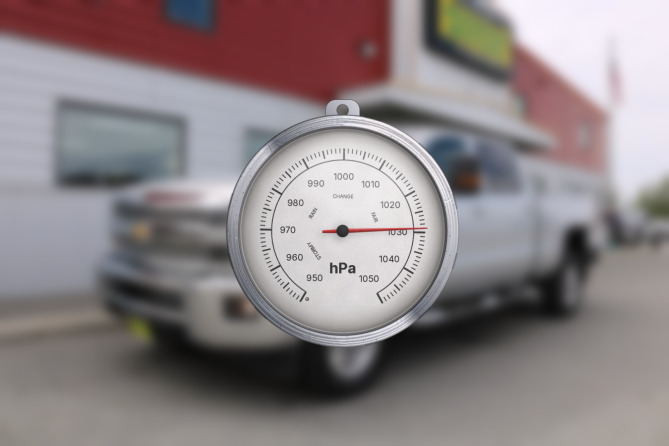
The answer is hPa 1029
